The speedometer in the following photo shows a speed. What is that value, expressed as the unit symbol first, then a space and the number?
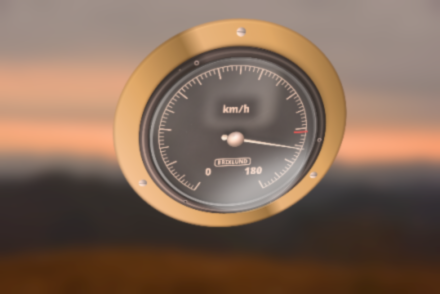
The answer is km/h 150
